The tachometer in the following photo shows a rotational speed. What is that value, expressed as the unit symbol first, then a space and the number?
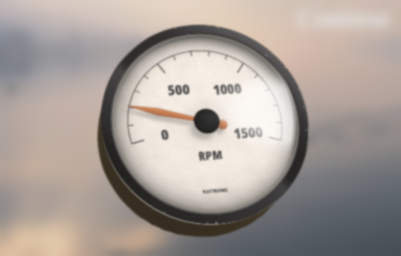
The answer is rpm 200
